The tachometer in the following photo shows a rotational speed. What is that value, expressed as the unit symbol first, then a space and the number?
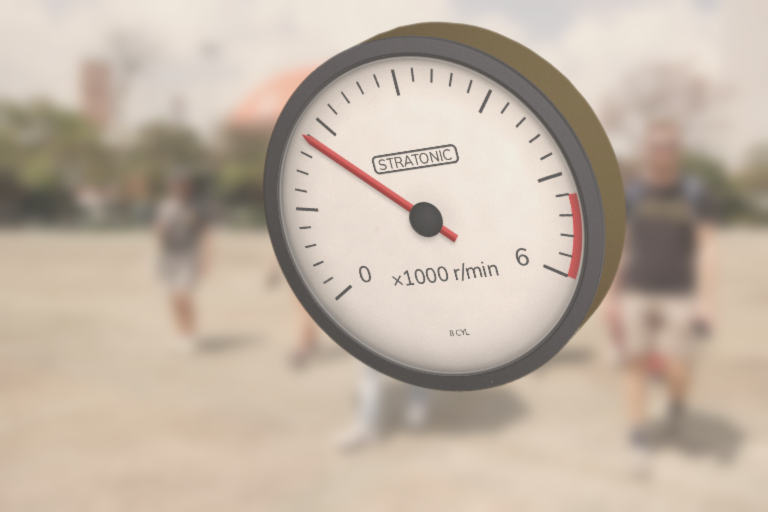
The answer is rpm 1800
